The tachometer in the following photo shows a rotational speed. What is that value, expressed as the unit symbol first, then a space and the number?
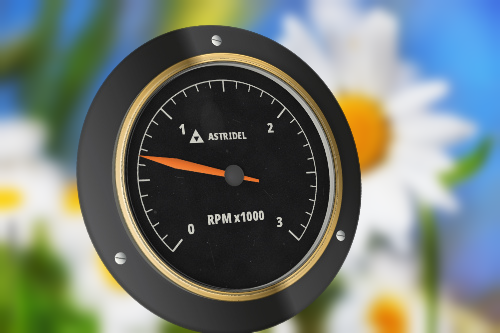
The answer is rpm 650
